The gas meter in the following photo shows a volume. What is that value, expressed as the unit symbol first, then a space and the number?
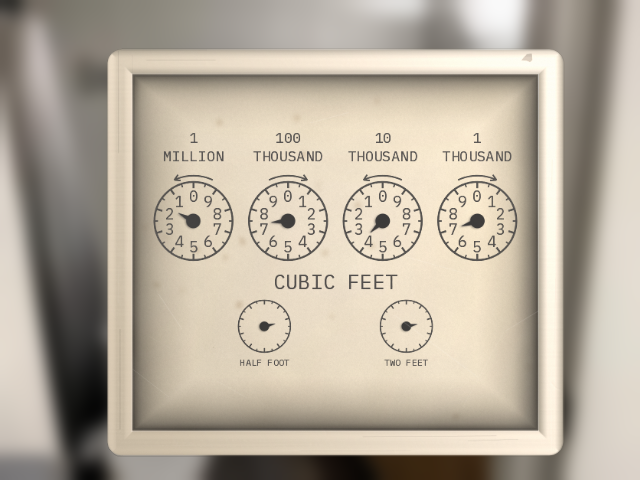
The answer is ft³ 173700
